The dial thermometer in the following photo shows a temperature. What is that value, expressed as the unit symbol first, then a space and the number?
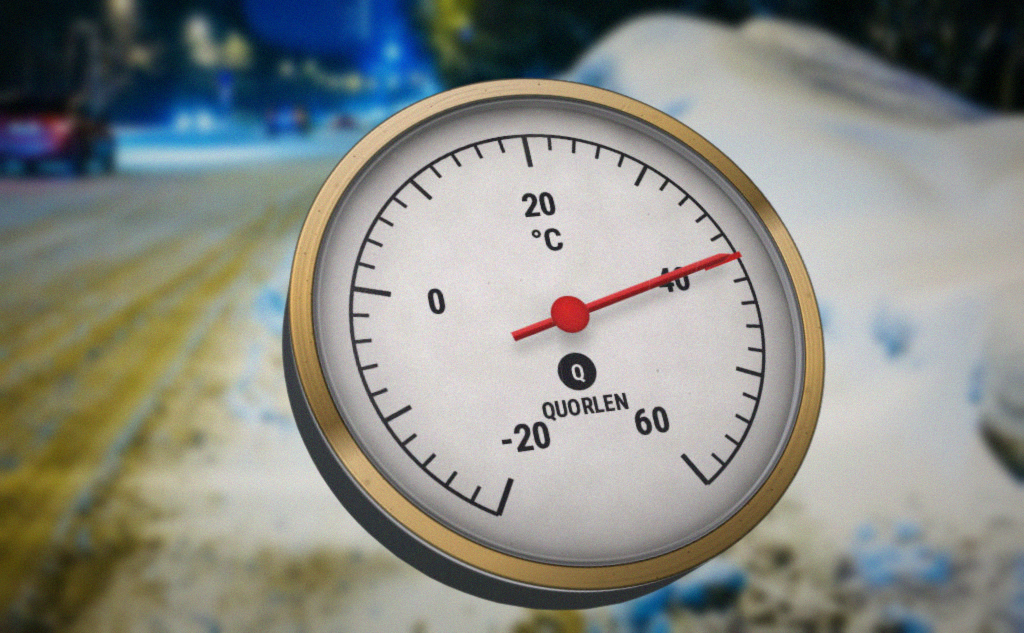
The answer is °C 40
